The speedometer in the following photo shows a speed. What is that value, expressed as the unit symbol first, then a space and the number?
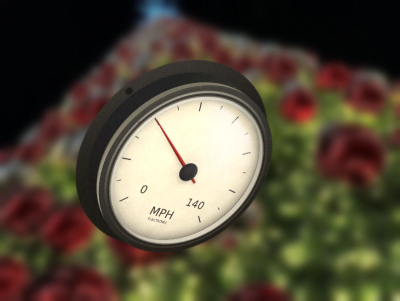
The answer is mph 40
